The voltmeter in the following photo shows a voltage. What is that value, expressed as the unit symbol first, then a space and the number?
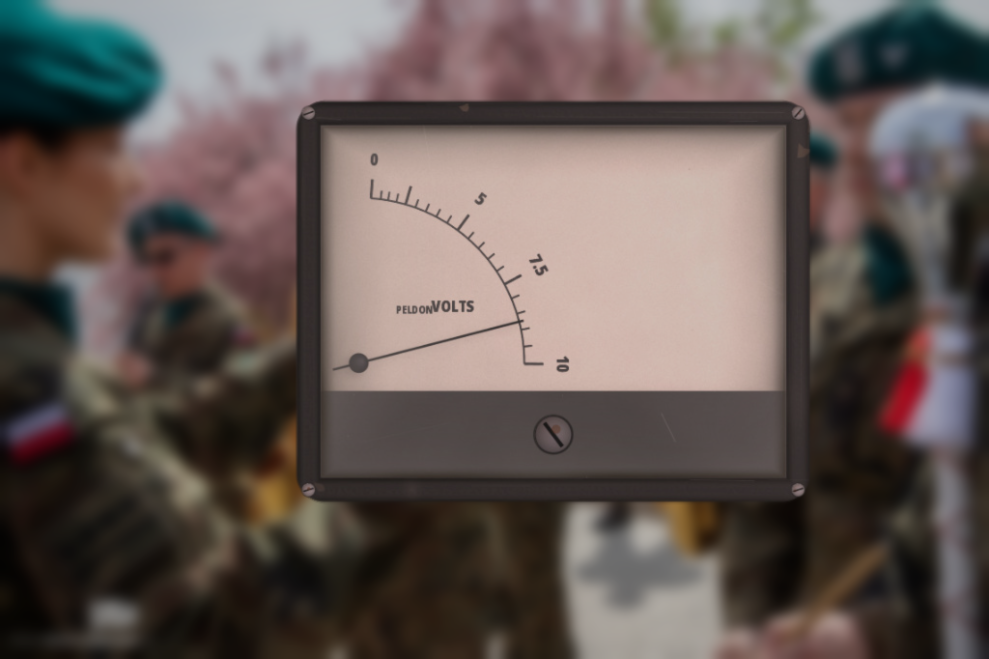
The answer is V 8.75
